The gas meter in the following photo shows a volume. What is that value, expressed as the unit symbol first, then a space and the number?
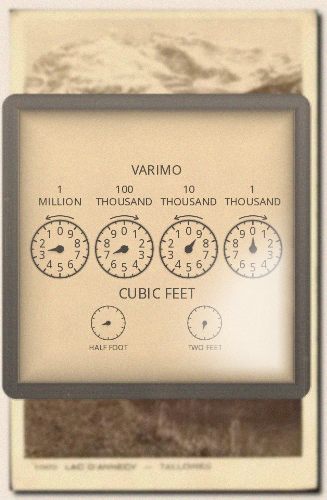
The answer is ft³ 269000
